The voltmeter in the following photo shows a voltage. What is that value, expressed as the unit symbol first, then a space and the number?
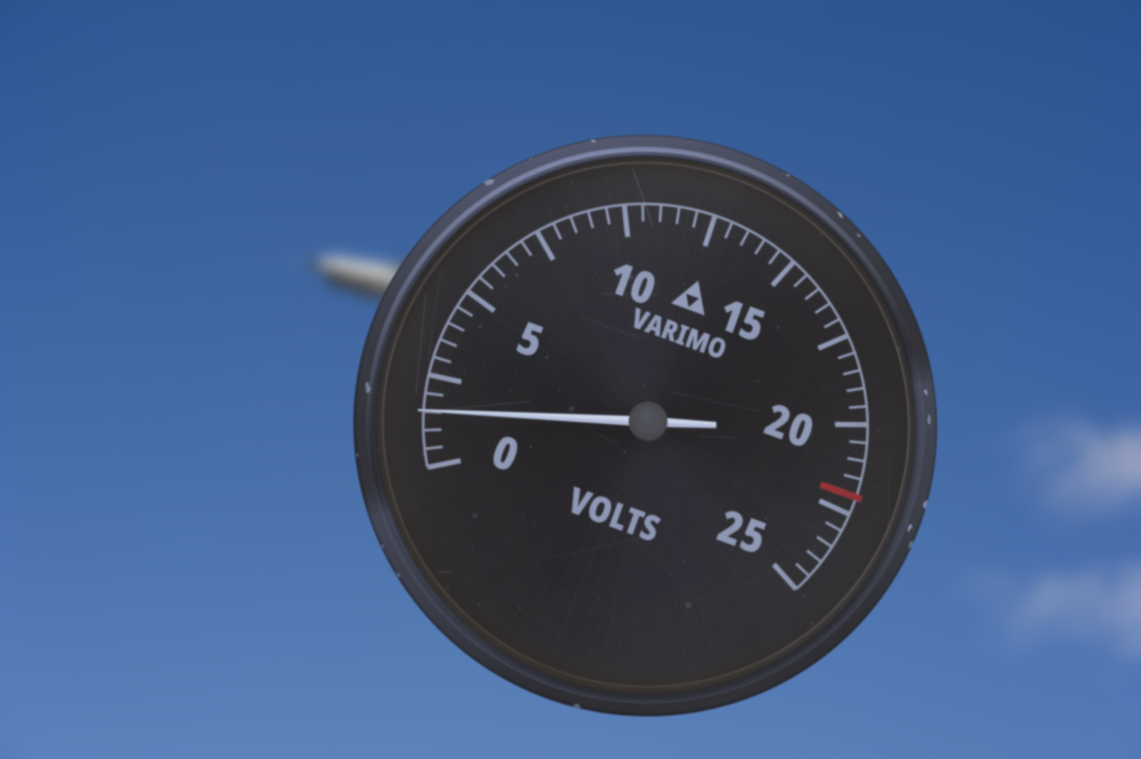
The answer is V 1.5
